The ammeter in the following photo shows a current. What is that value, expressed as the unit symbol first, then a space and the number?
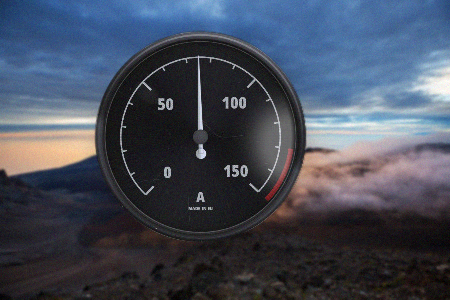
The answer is A 75
